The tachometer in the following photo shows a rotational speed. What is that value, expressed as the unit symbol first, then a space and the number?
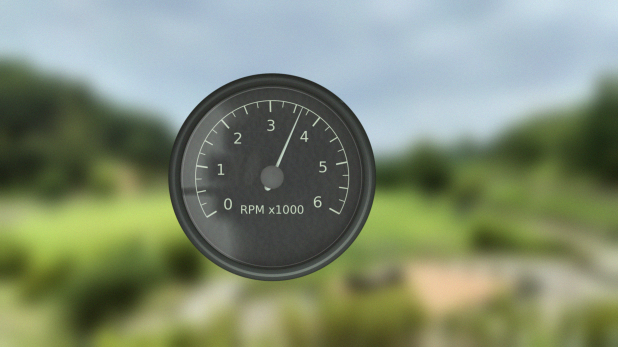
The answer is rpm 3625
